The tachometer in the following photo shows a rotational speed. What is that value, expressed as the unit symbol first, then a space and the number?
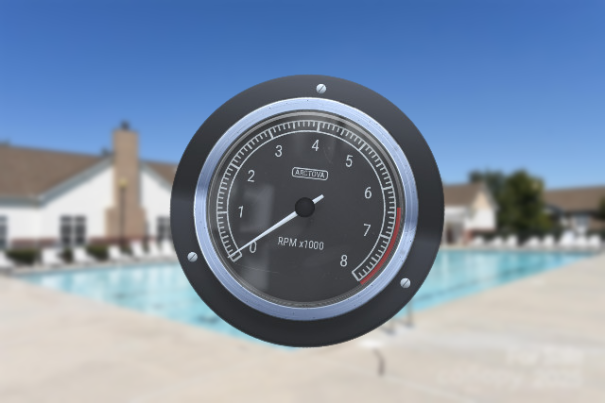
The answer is rpm 100
